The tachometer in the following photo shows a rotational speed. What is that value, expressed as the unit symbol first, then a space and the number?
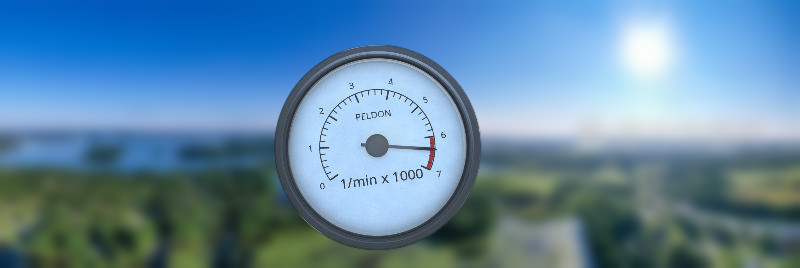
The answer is rpm 6400
